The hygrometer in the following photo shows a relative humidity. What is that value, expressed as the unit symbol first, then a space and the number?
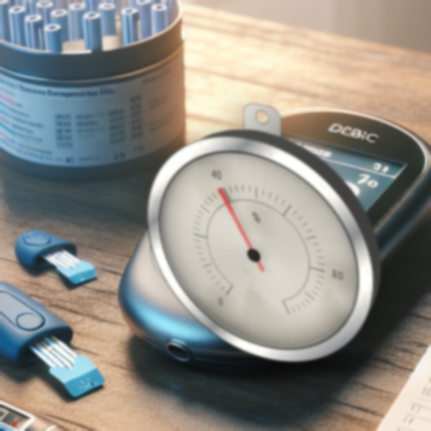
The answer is % 40
